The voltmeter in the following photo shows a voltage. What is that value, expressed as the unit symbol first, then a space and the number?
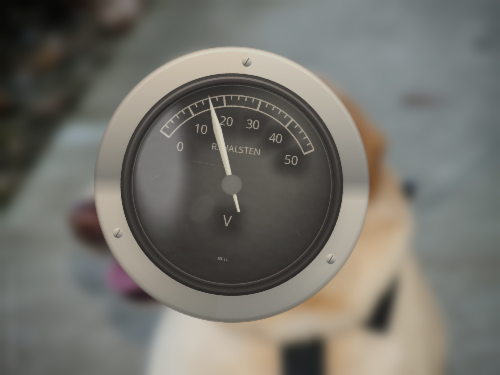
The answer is V 16
